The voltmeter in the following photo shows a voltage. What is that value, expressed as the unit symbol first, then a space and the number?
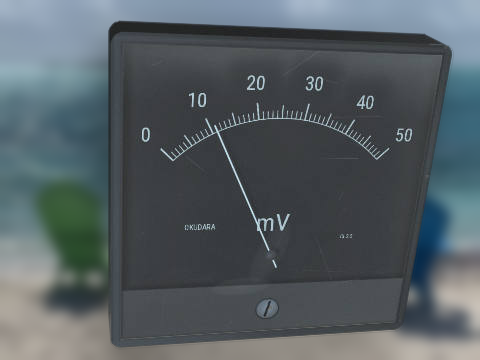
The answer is mV 11
